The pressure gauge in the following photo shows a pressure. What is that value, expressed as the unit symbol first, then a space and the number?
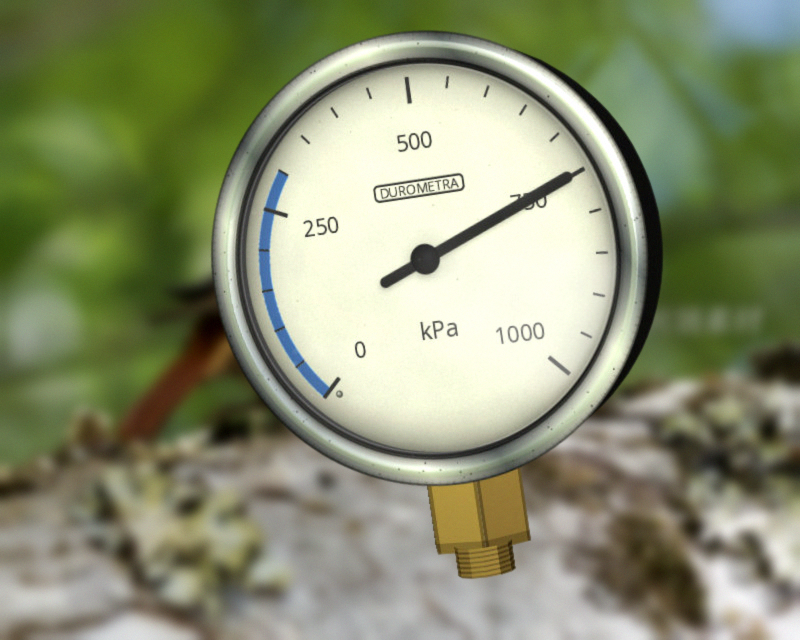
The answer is kPa 750
